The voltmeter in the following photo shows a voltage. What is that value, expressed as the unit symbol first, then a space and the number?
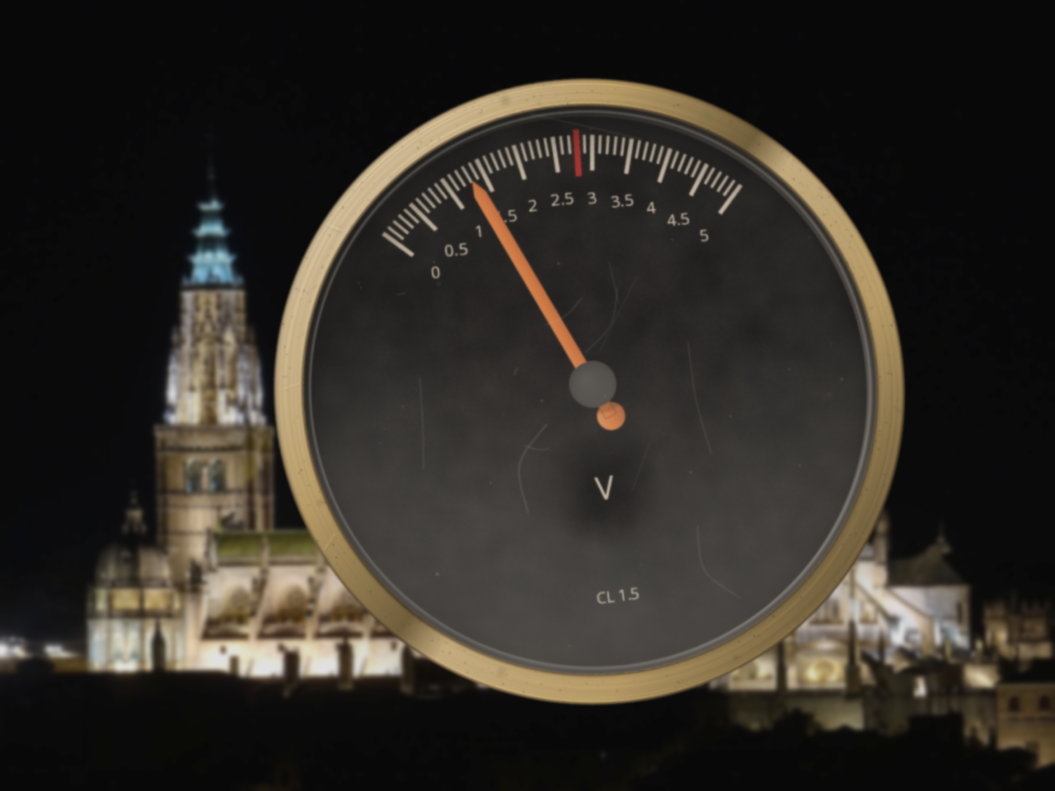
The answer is V 1.3
